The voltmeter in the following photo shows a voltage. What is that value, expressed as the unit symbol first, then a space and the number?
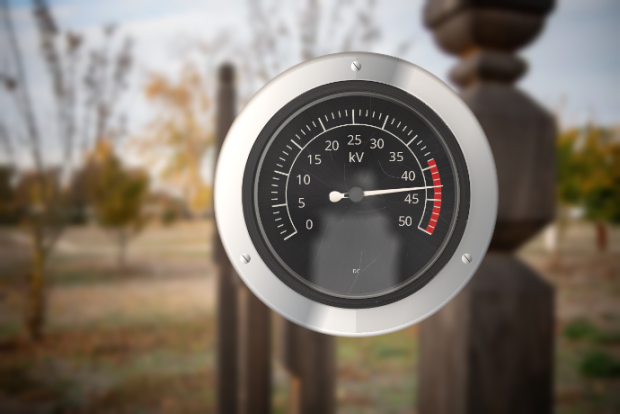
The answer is kV 43
